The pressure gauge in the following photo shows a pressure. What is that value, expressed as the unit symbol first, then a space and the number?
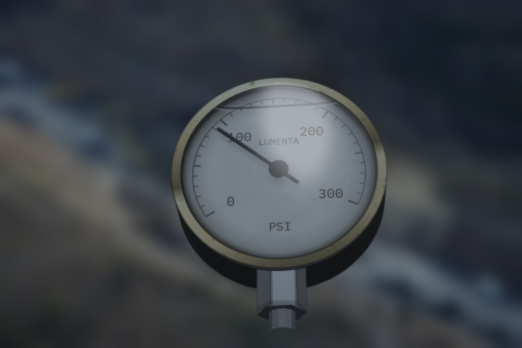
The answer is psi 90
